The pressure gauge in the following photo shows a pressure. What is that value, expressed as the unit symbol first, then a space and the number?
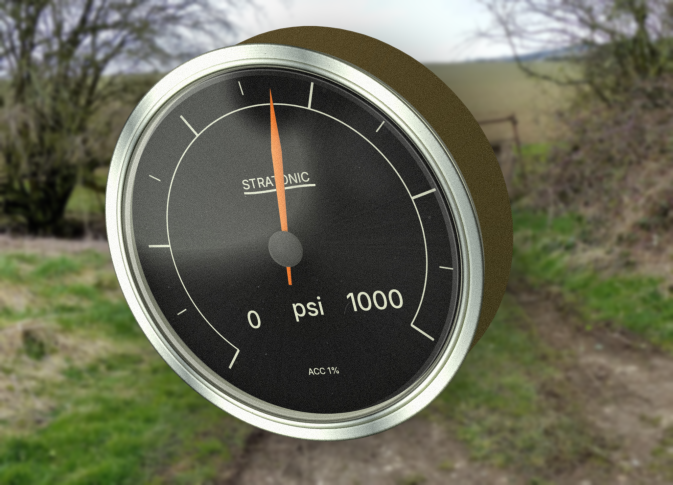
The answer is psi 550
